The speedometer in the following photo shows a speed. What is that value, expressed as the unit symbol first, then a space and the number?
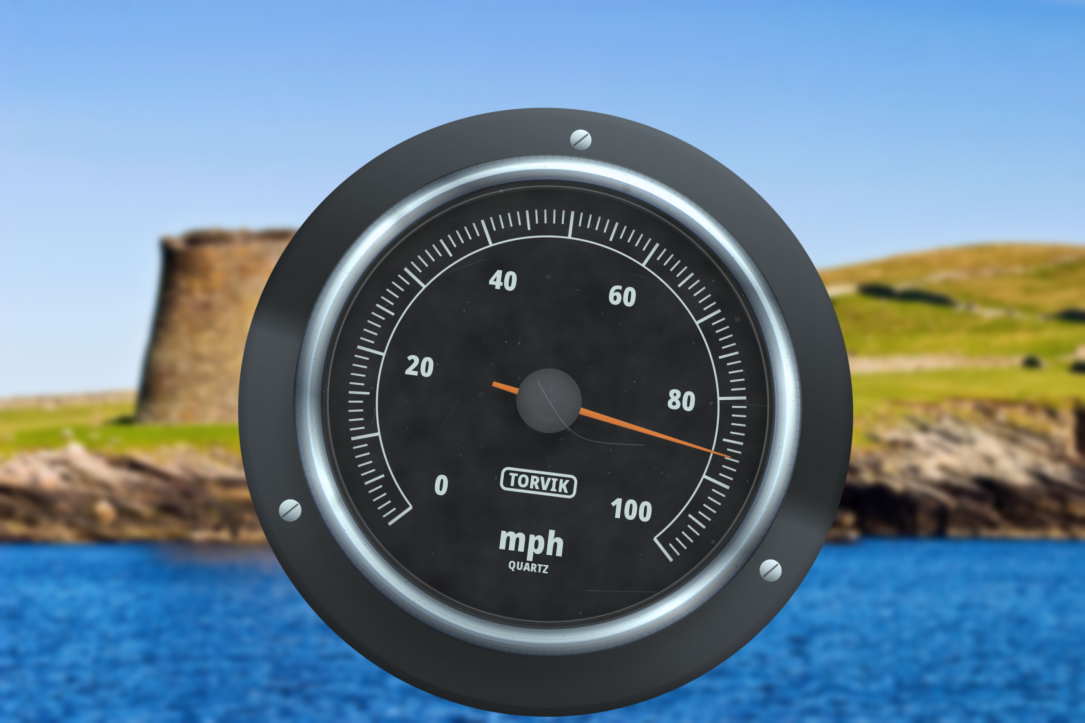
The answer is mph 87
